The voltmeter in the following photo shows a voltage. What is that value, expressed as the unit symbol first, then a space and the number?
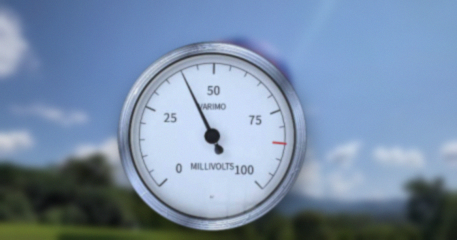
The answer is mV 40
